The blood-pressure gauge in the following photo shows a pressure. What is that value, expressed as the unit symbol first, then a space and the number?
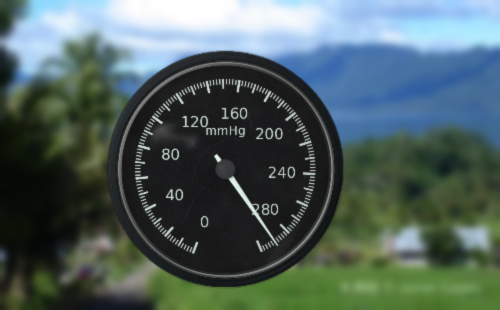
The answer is mmHg 290
